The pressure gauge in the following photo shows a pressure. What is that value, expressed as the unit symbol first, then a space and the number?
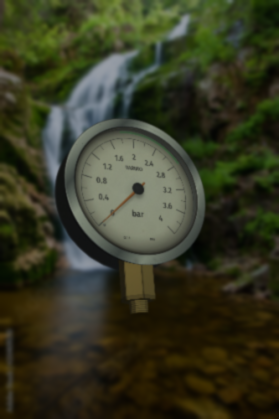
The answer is bar 0
